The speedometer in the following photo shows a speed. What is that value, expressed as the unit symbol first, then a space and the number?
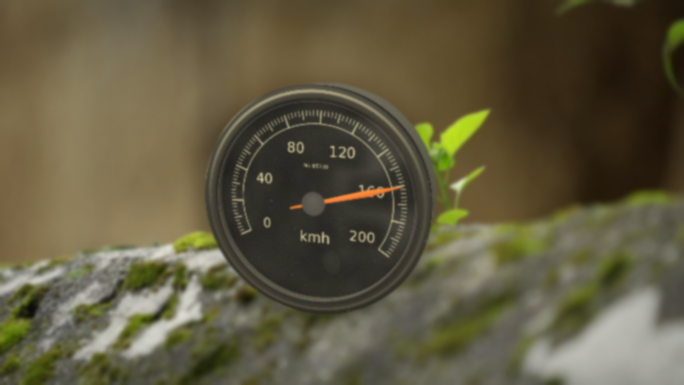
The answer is km/h 160
